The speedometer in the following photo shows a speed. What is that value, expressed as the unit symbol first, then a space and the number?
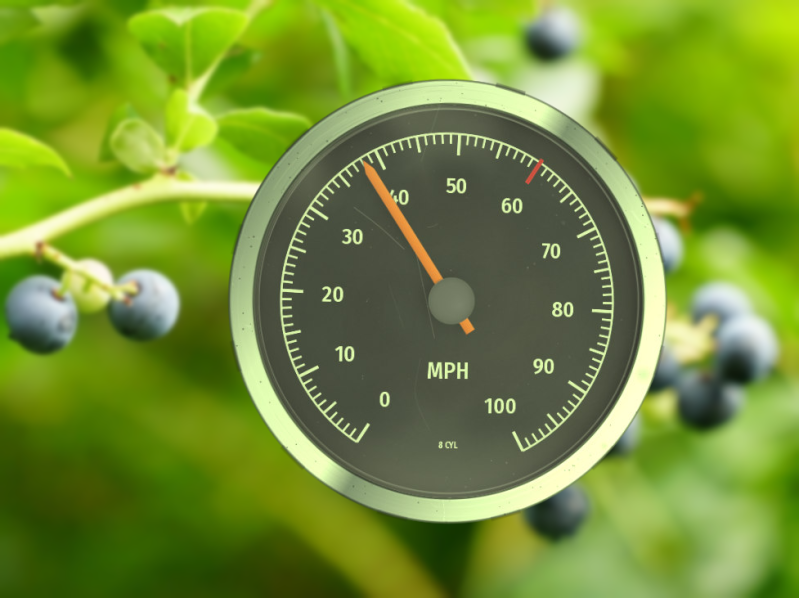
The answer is mph 38
